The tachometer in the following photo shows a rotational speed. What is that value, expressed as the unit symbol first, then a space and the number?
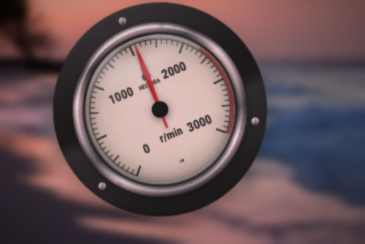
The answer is rpm 1550
